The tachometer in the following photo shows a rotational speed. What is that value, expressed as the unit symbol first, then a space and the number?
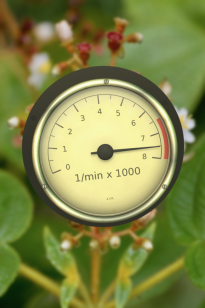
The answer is rpm 7500
